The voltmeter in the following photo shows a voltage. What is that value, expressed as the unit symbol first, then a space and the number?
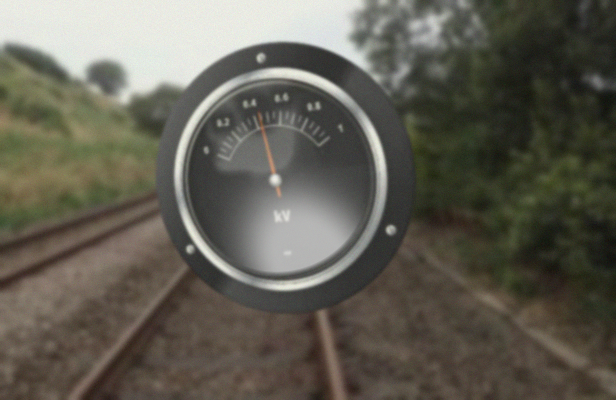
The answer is kV 0.45
